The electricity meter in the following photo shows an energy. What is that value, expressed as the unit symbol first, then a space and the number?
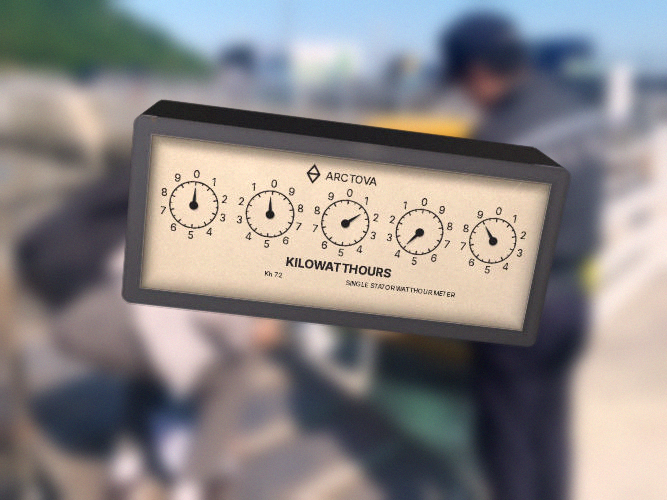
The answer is kWh 139
